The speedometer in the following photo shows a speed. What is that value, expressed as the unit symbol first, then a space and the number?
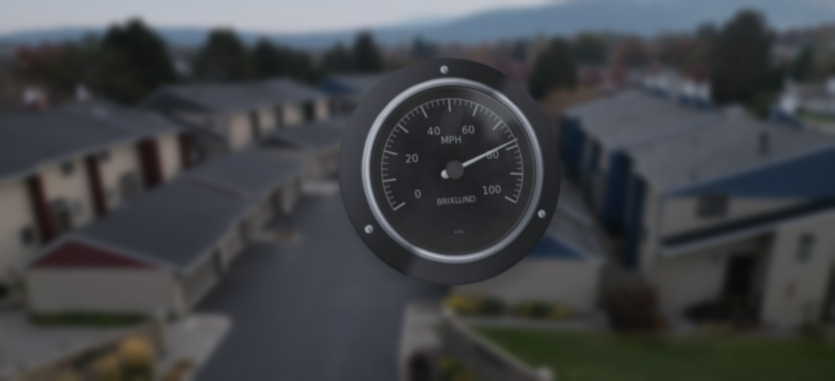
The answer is mph 78
